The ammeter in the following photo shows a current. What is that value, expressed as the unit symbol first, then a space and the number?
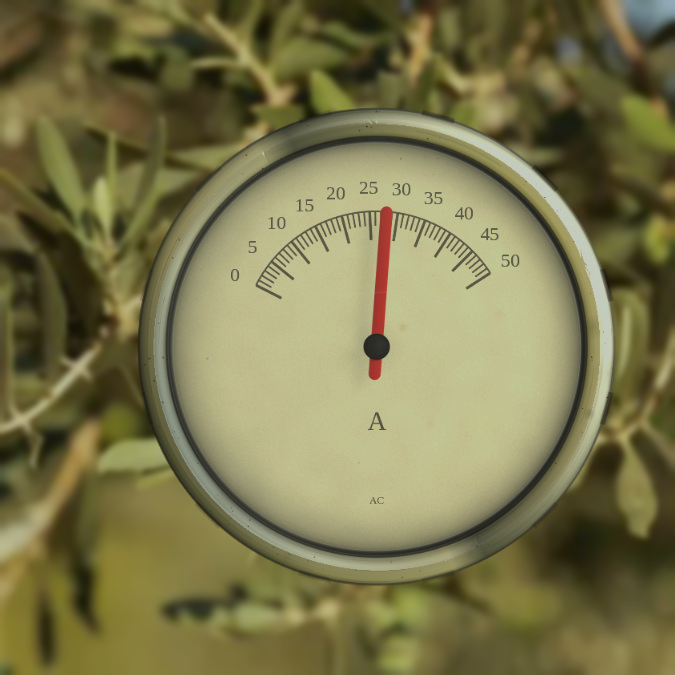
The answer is A 28
